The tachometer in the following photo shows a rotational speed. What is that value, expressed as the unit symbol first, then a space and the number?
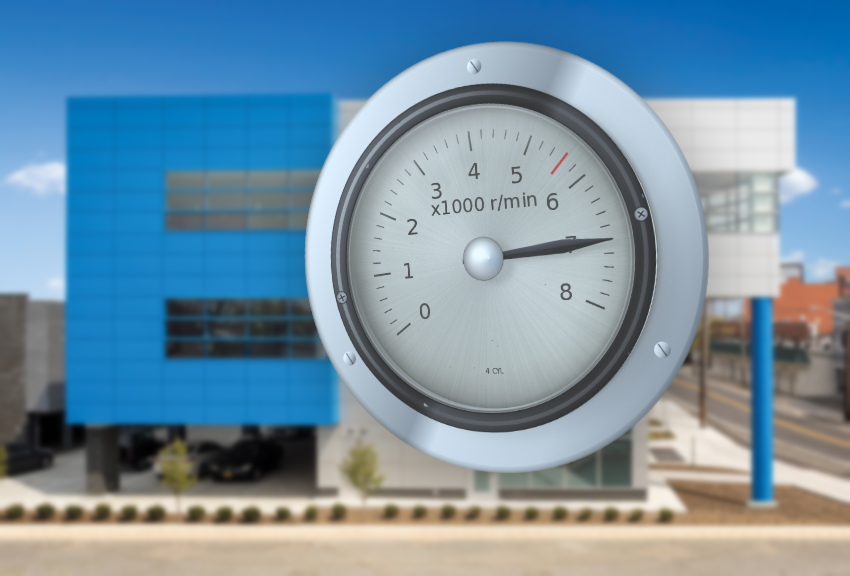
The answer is rpm 7000
